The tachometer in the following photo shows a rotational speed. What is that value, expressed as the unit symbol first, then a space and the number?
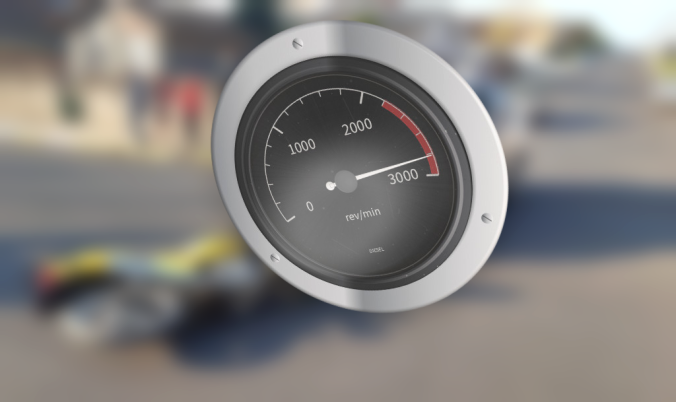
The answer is rpm 2800
